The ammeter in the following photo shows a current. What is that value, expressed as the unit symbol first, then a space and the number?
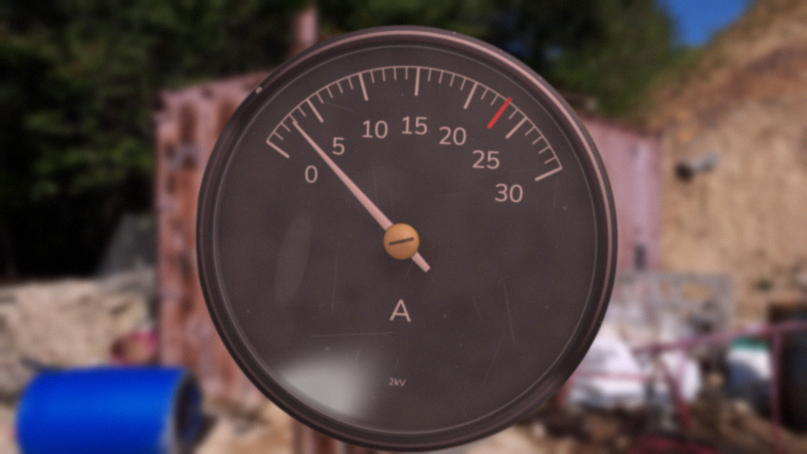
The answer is A 3
